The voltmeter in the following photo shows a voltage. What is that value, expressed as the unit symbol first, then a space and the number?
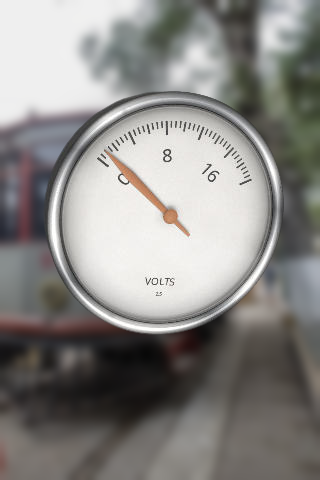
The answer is V 1
